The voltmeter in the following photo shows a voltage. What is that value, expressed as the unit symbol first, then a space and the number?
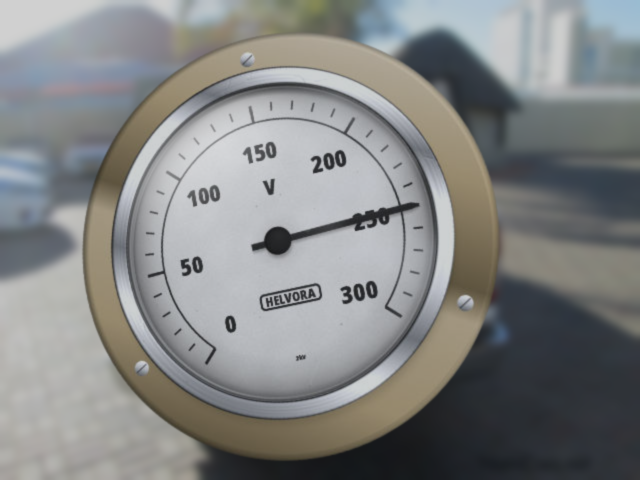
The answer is V 250
